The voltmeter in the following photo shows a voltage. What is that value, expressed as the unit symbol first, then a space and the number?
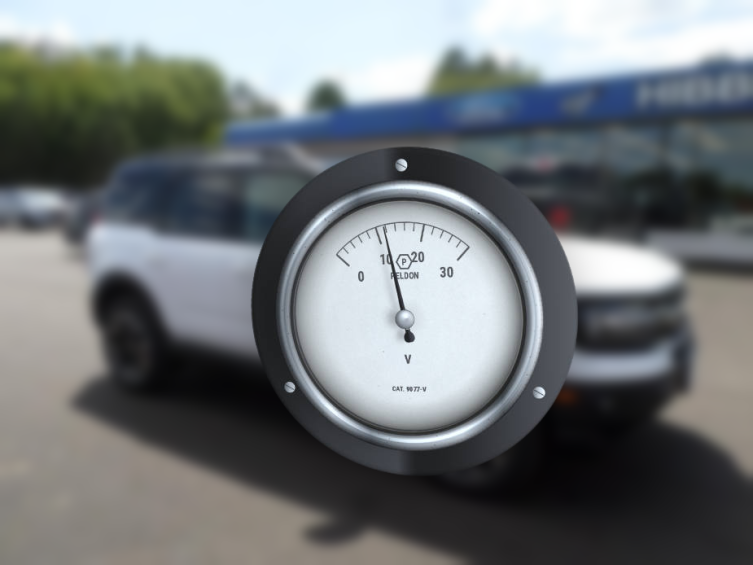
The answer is V 12
